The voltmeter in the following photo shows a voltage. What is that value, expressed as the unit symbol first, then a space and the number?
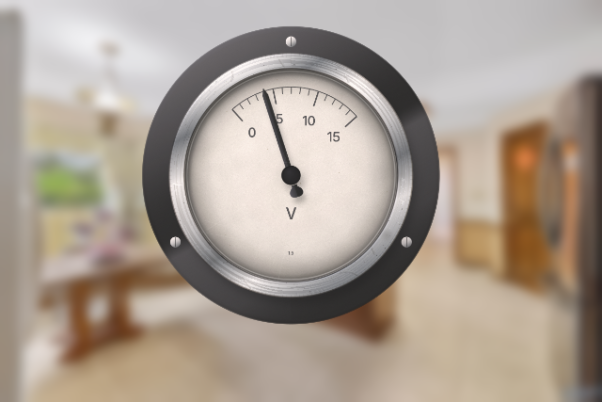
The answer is V 4
